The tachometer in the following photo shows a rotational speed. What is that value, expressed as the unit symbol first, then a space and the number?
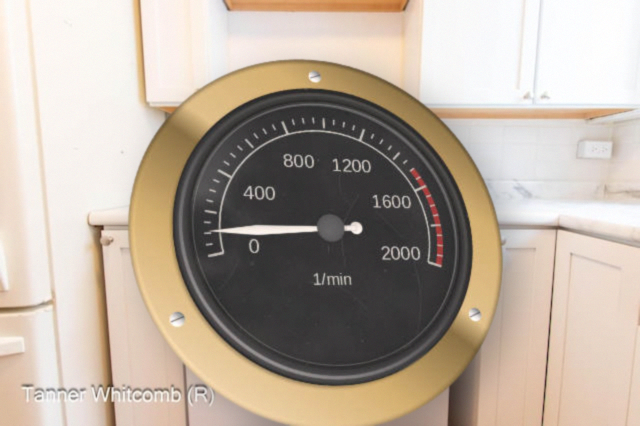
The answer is rpm 100
